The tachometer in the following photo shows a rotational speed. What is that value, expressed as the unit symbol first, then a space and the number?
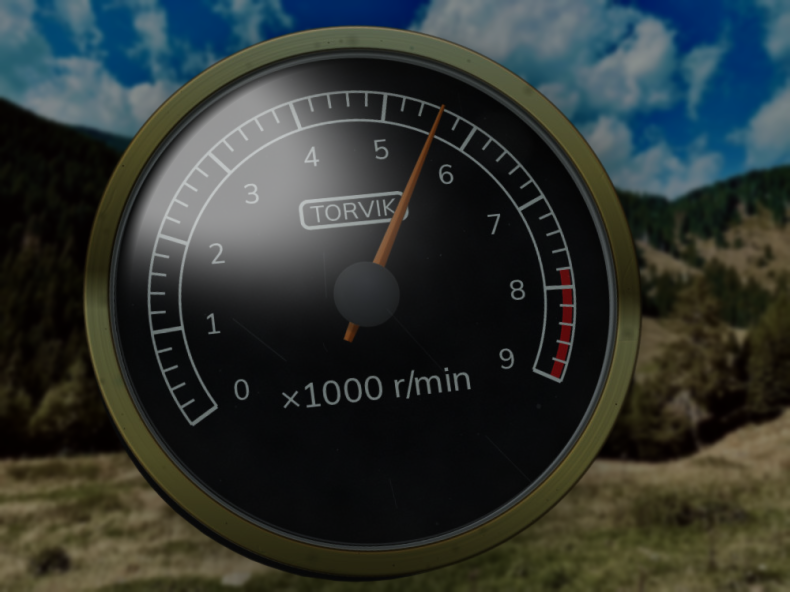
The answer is rpm 5600
